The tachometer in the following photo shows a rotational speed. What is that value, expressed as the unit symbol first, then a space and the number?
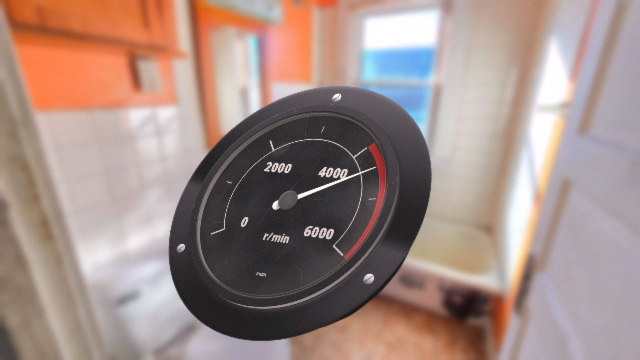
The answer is rpm 4500
